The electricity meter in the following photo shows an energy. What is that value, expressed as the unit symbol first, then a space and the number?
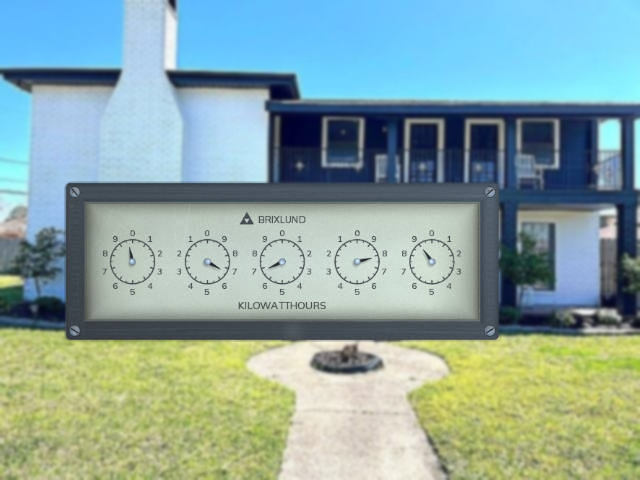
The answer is kWh 96679
